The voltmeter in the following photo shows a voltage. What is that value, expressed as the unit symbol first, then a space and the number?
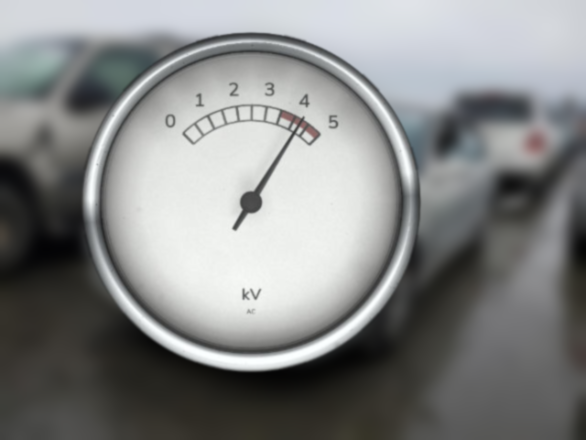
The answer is kV 4.25
